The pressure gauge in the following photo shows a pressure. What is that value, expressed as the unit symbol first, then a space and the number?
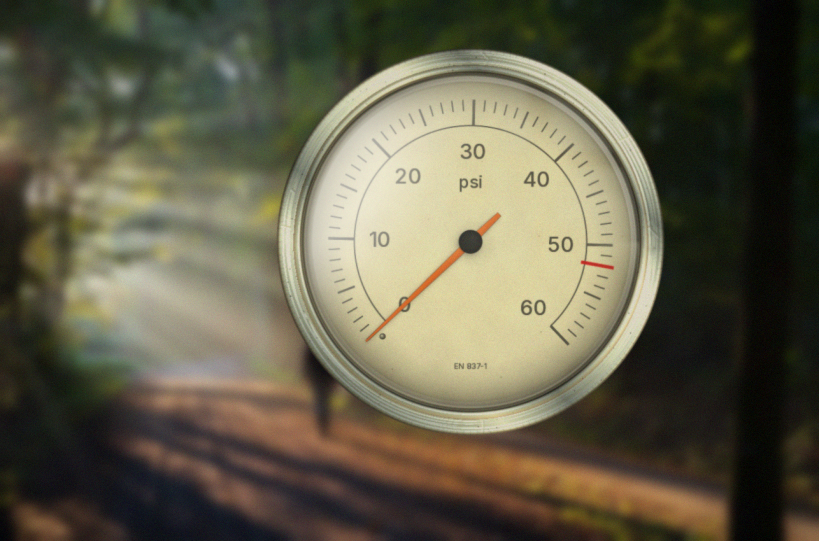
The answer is psi 0
